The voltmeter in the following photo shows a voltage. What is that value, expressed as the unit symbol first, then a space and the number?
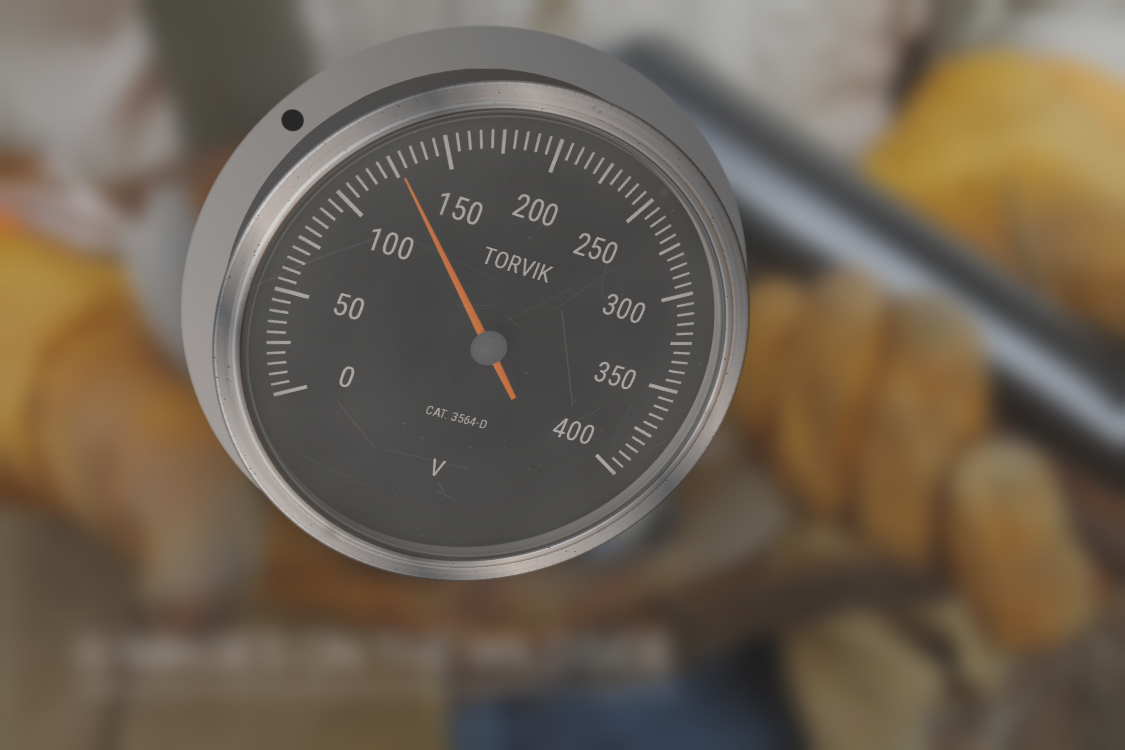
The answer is V 127.5
